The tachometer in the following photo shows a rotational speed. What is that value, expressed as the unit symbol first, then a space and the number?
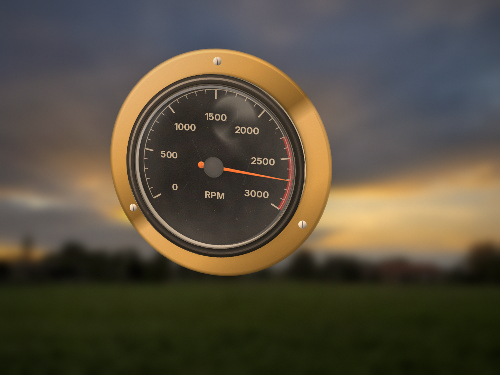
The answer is rpm 2700
